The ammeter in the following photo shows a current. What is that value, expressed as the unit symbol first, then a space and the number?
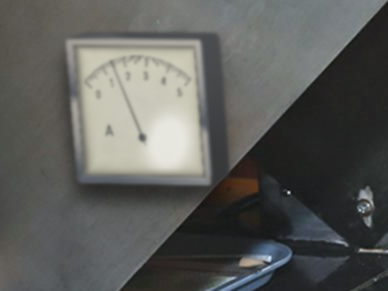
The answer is A 1.5
